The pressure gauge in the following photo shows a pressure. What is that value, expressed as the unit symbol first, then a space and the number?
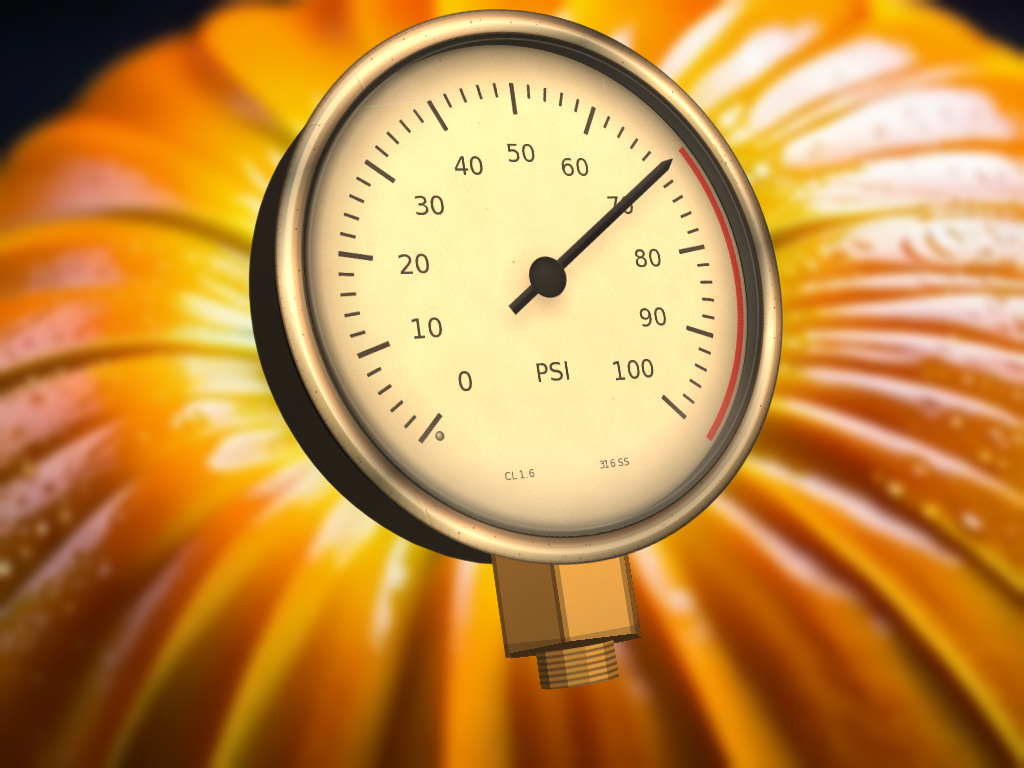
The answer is psi 70
